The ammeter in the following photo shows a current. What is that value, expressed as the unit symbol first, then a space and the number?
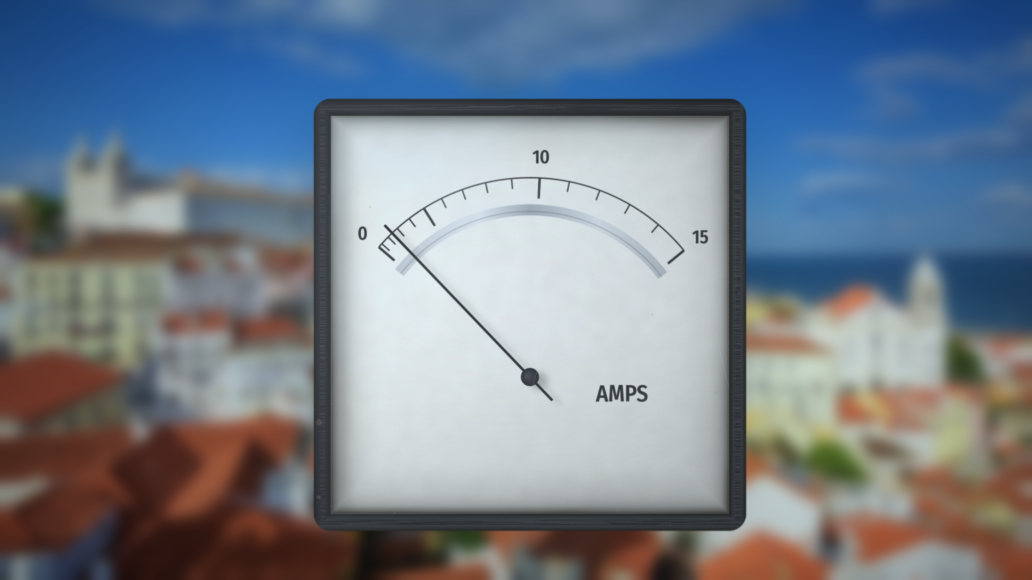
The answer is A 2.5
